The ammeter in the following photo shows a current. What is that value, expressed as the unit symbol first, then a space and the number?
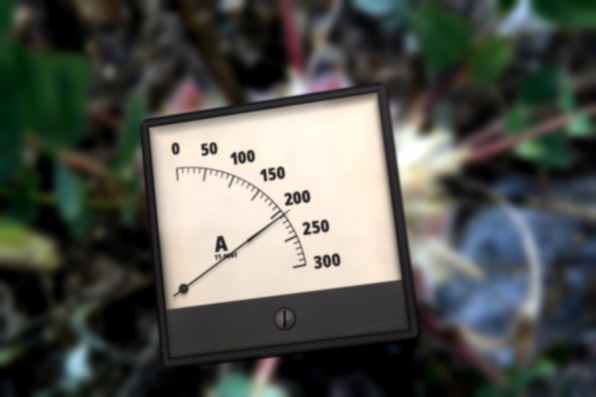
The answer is A 210
